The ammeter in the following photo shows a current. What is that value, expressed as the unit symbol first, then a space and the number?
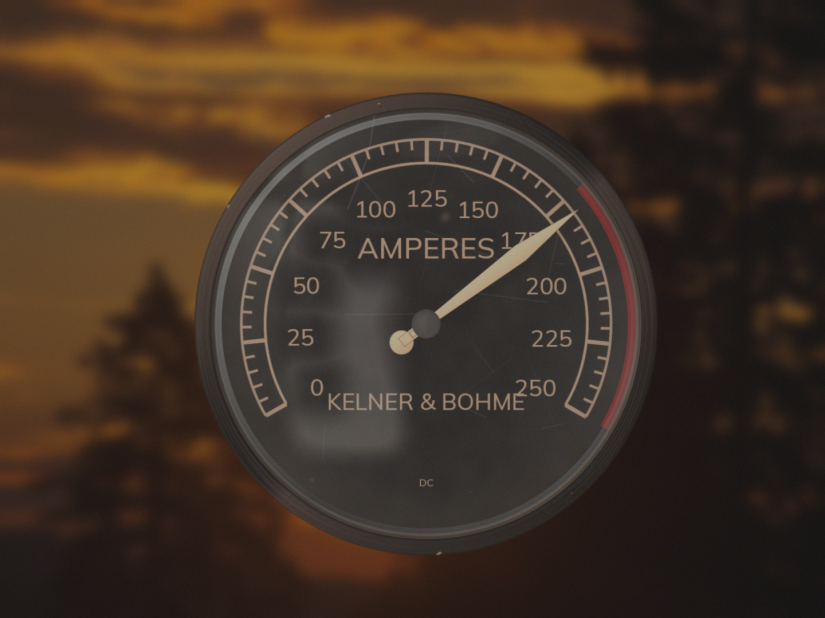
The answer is A 180
